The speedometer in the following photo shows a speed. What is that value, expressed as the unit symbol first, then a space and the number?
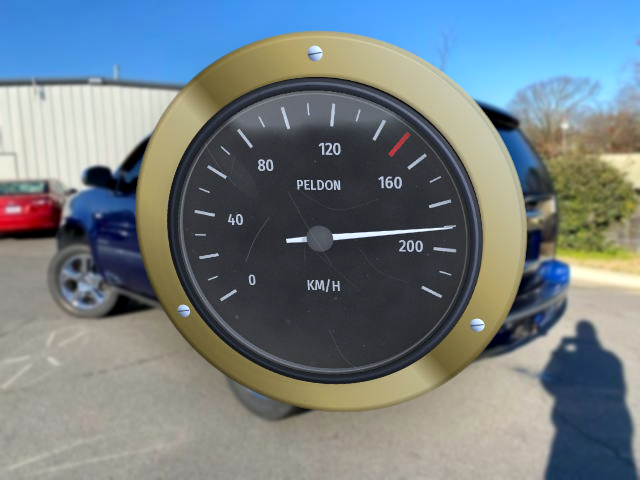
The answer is km/h 190
